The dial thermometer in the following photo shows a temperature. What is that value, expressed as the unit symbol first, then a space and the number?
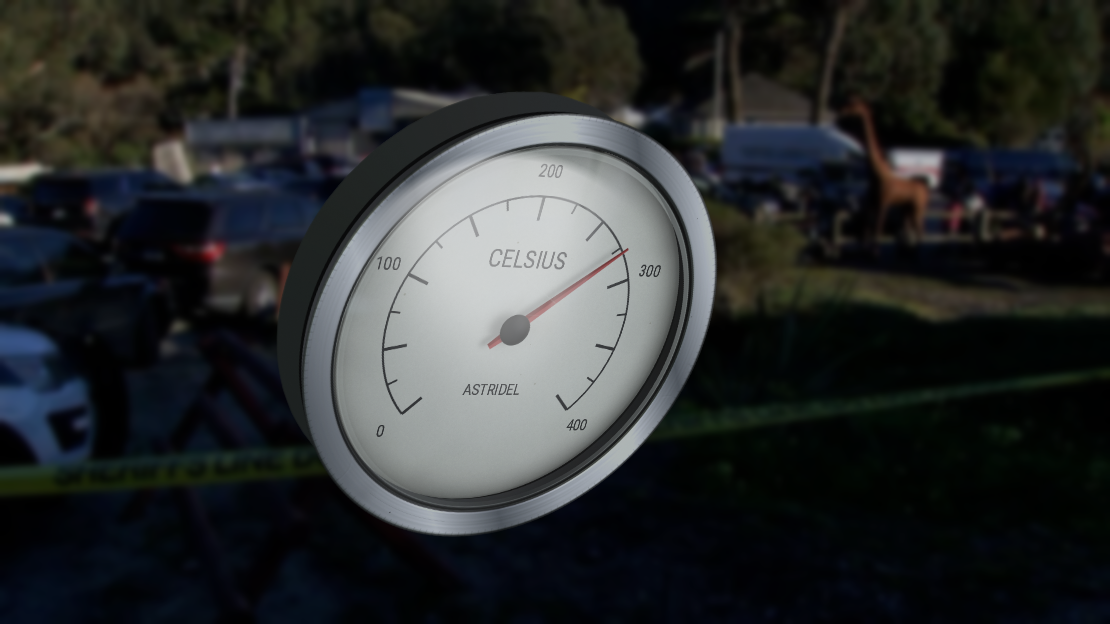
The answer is °C 275
